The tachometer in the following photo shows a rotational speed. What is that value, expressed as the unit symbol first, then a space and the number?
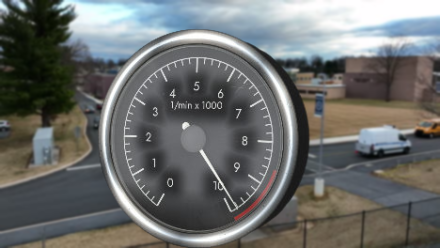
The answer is rpm 9800
